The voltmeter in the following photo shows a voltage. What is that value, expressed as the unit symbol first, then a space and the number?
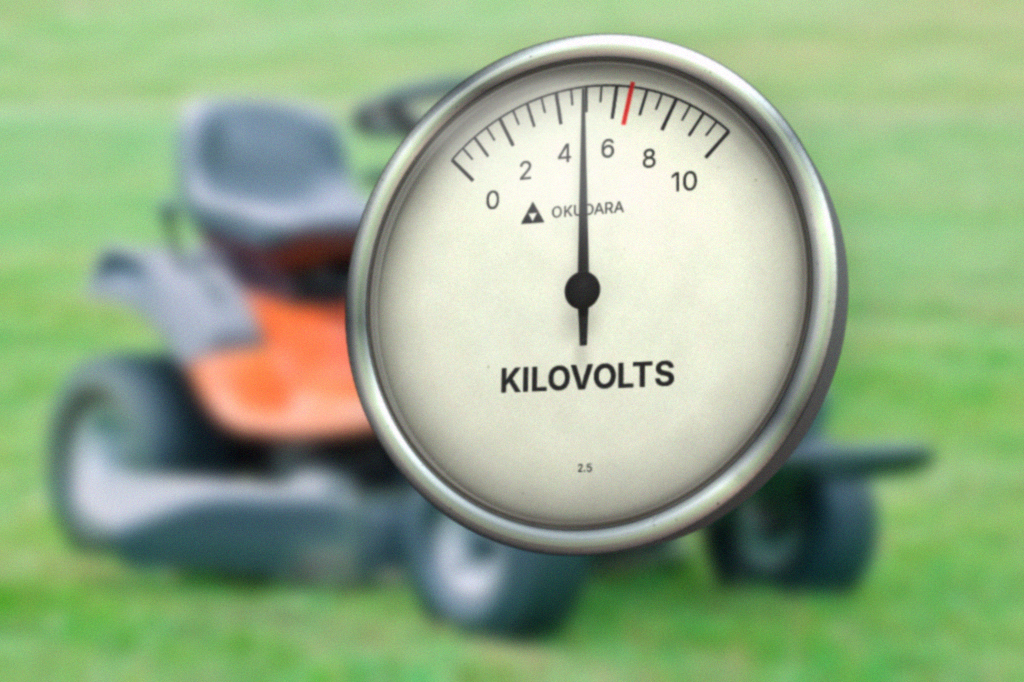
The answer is kV 5
